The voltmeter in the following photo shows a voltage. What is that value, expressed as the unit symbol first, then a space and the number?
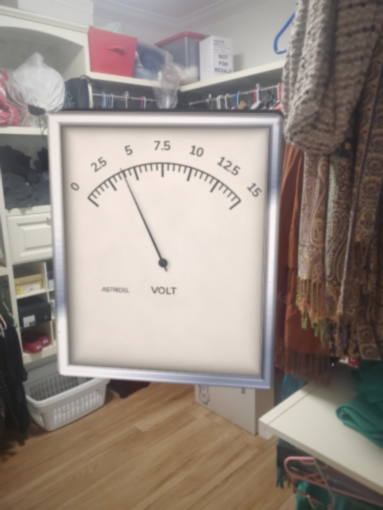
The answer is V 4
